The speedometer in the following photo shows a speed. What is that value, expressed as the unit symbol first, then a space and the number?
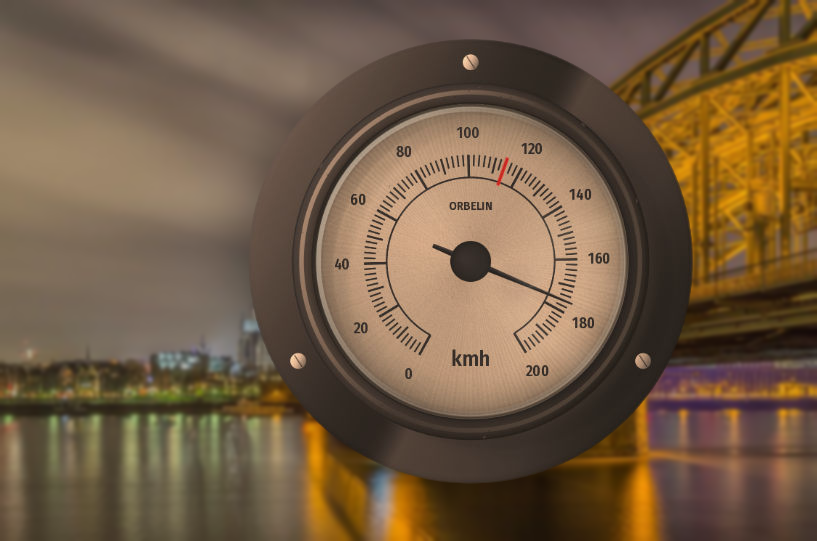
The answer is km/h 176
